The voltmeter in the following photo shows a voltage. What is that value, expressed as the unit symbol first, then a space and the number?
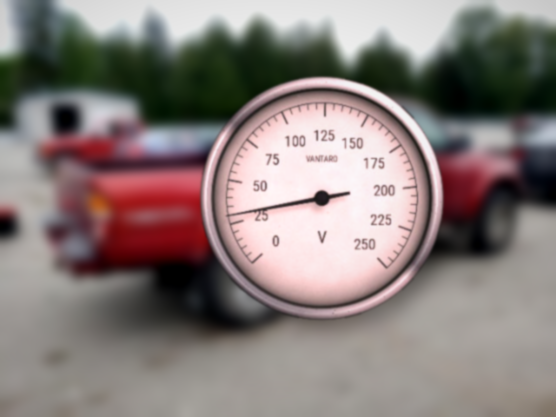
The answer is V 30
